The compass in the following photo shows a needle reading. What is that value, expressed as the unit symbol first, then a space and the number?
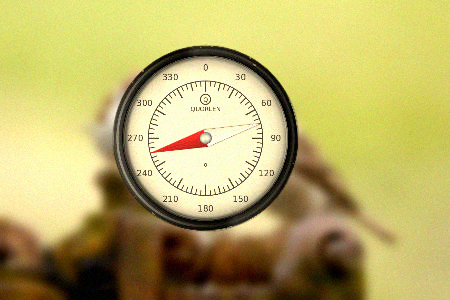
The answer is ° 255
